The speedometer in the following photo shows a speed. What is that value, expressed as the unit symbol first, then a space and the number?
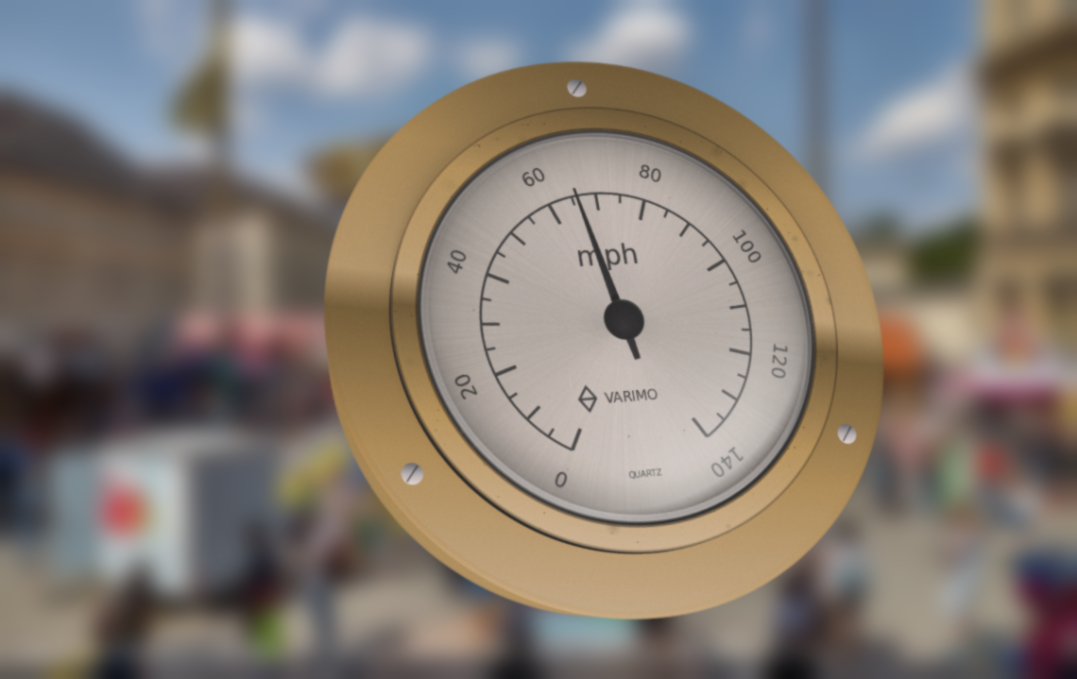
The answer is mph 65
